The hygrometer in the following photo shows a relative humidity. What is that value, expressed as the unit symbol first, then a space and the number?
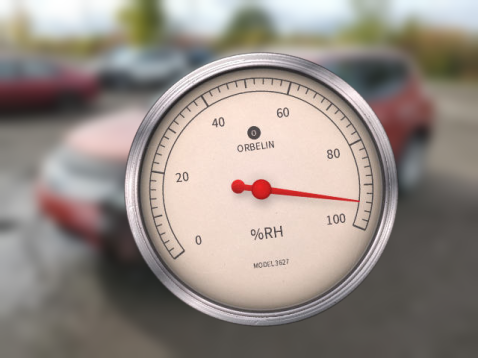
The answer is % 94
